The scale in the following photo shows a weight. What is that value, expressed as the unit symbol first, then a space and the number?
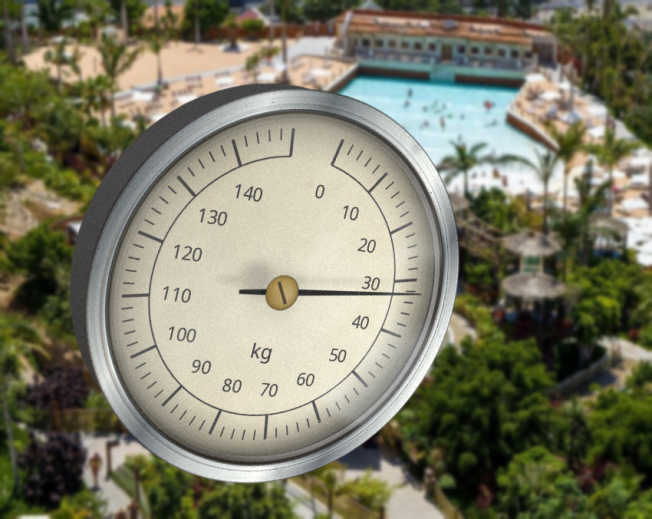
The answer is kg 32
